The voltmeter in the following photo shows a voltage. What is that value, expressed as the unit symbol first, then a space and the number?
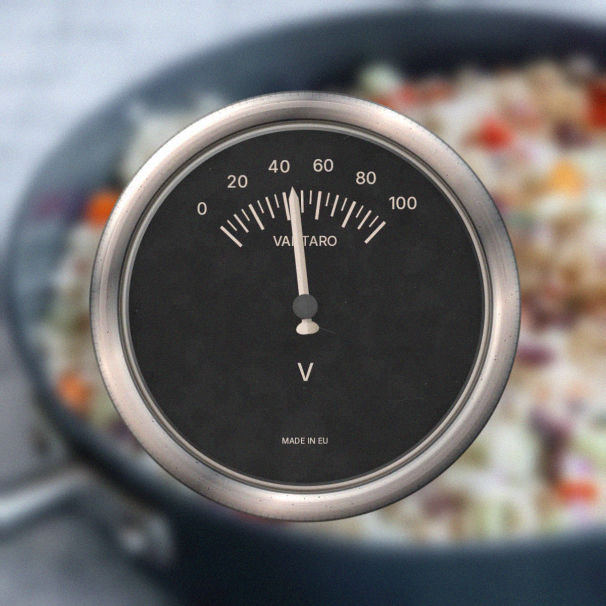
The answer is V 45
